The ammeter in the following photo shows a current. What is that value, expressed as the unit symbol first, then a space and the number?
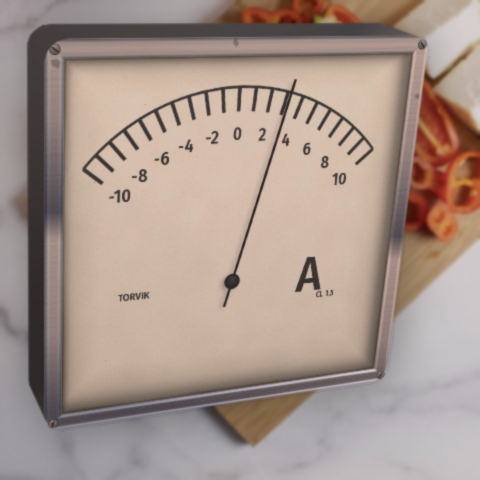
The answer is A 3
